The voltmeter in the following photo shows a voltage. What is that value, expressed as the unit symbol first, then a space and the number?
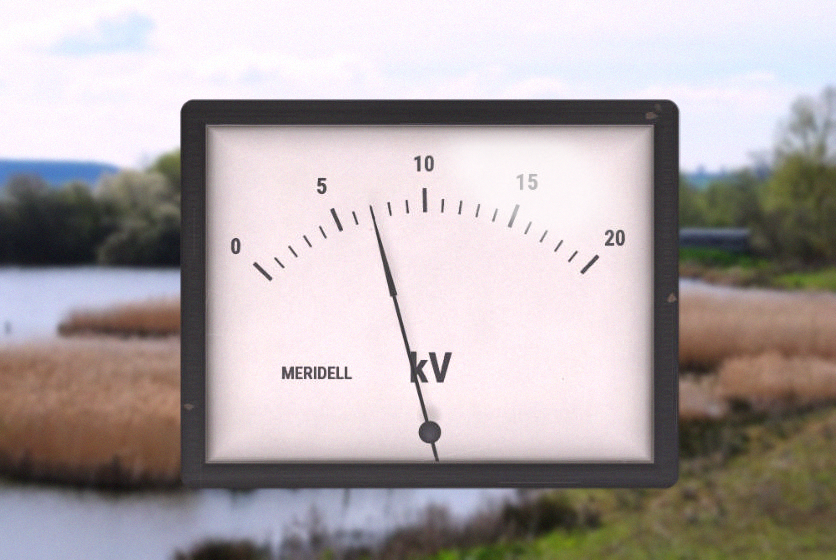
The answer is kV 7
